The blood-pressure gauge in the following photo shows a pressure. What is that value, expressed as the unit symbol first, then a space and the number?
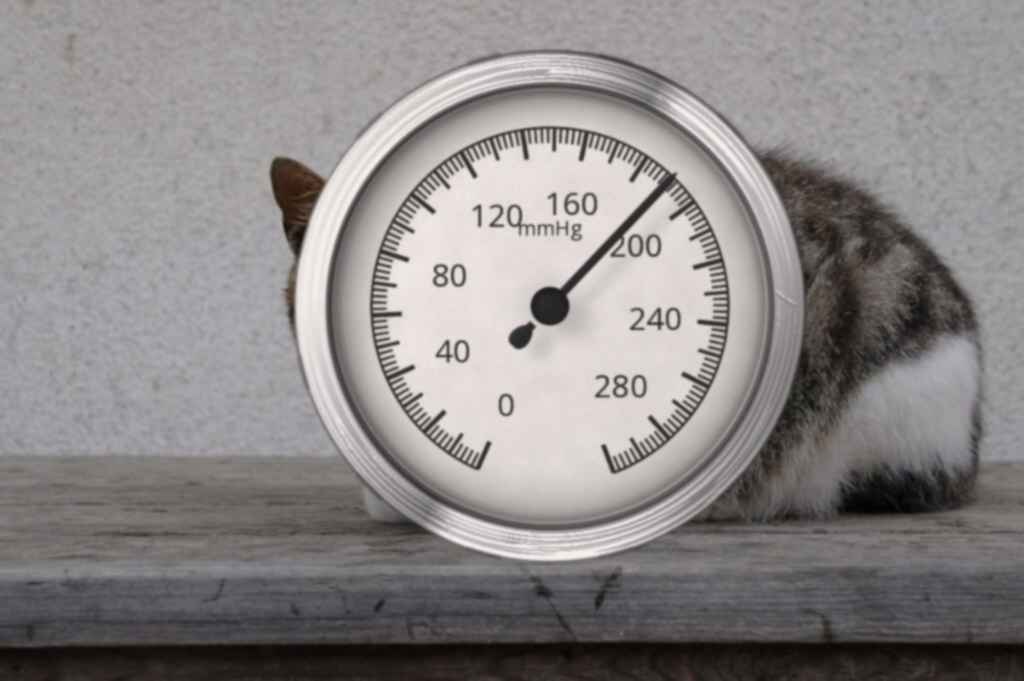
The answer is mmHg 190
